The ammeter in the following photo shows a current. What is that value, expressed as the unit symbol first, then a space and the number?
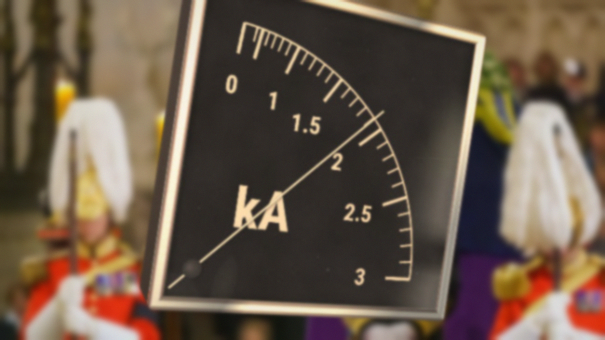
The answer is kA 1.9
